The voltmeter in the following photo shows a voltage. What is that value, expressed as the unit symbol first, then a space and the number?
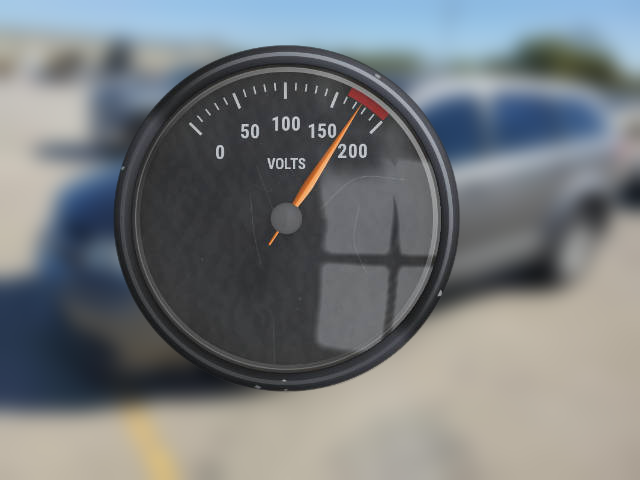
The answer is V 175
